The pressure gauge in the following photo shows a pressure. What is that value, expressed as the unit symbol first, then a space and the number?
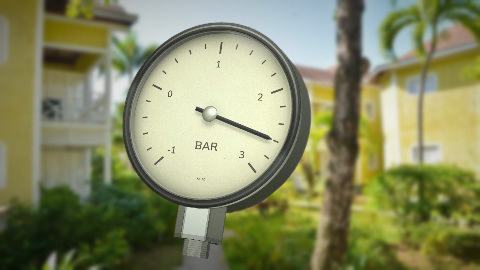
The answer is bar 2.6
